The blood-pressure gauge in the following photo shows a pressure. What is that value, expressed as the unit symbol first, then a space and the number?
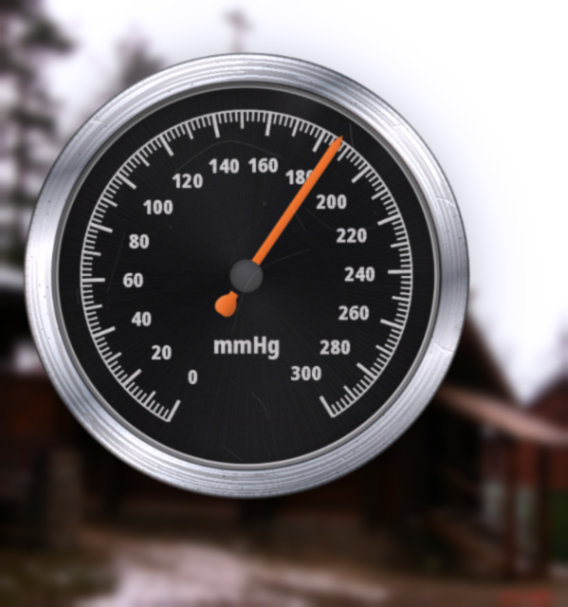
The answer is mmHg 186
